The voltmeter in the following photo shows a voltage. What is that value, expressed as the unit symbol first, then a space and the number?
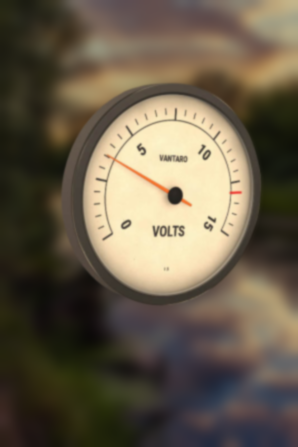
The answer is V 3.5
